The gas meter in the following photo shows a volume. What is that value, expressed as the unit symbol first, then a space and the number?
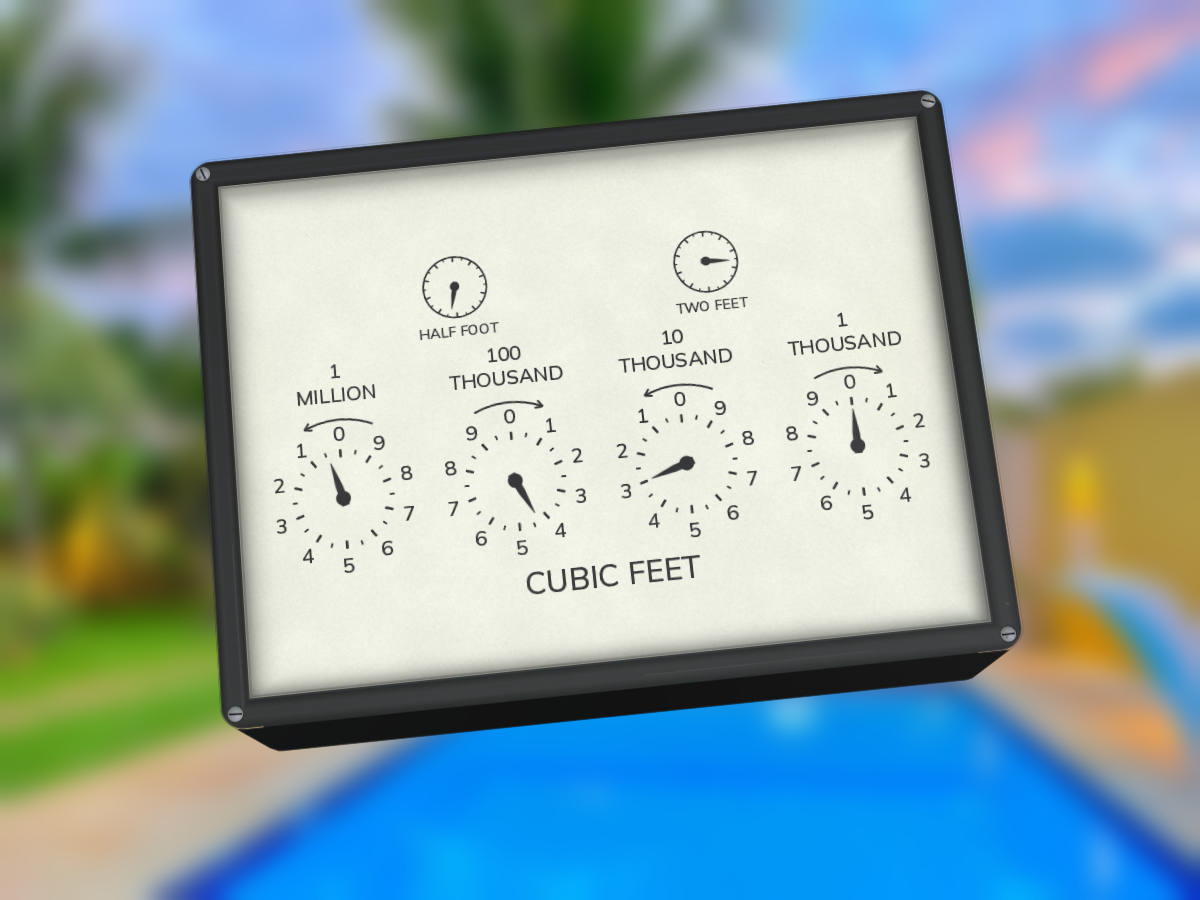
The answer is ft³ 43000
